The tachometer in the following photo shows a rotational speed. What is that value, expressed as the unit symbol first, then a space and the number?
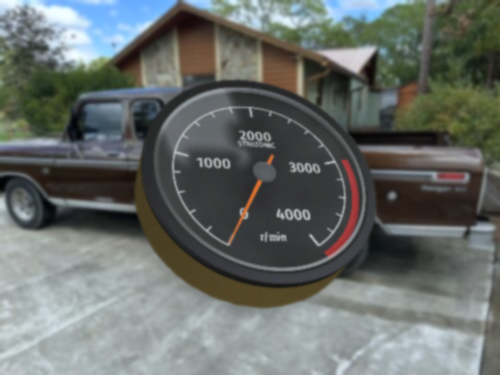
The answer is rpm 0
